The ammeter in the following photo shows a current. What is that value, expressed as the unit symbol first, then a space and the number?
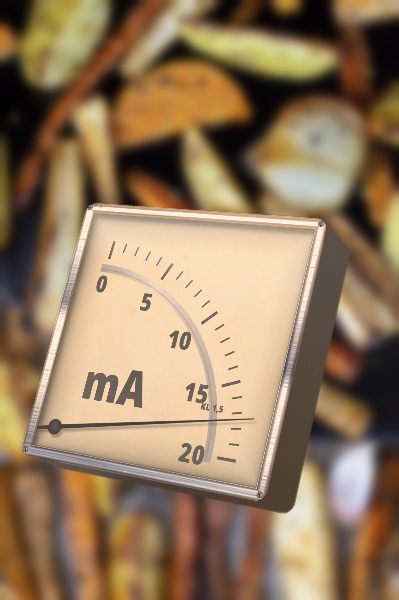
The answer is mA 17.5
